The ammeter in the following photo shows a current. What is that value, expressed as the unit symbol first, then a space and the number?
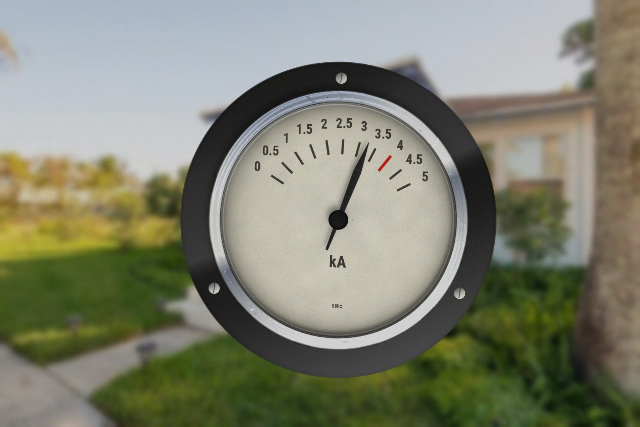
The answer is kA 3.25
